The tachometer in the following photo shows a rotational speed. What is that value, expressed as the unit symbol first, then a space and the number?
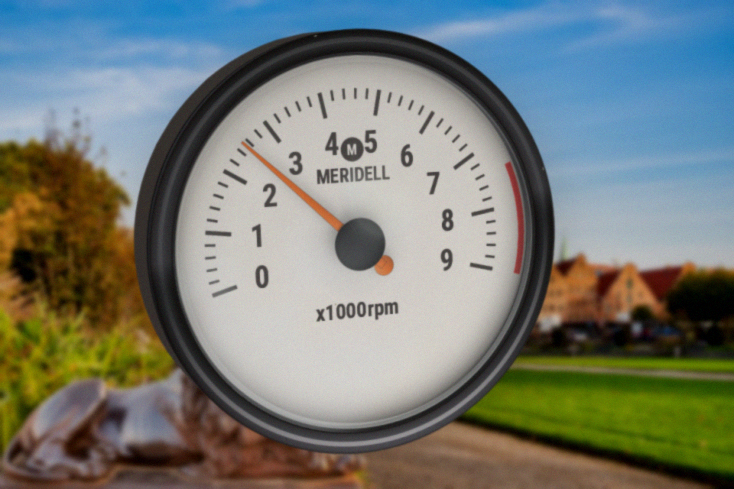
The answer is rpm 2500
